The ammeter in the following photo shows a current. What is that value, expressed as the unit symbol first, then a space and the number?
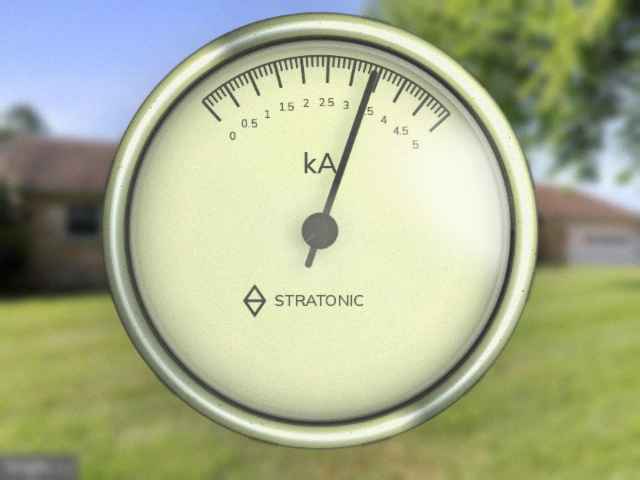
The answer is kA 3.4
